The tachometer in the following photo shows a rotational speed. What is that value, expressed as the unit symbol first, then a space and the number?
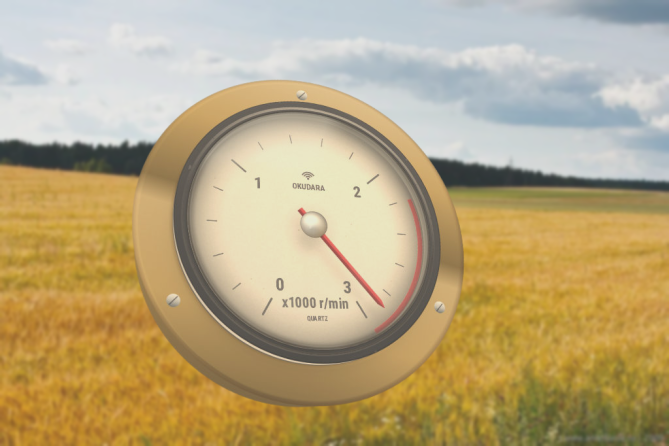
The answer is rpm 2900
